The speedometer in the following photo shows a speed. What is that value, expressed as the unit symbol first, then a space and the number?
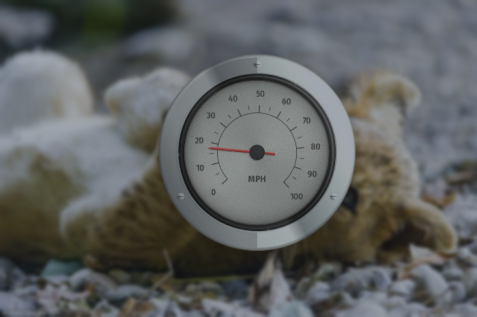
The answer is mph 17.5
